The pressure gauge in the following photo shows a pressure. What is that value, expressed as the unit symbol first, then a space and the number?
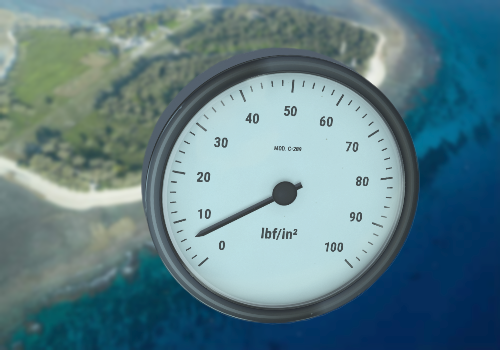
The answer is psi 6
